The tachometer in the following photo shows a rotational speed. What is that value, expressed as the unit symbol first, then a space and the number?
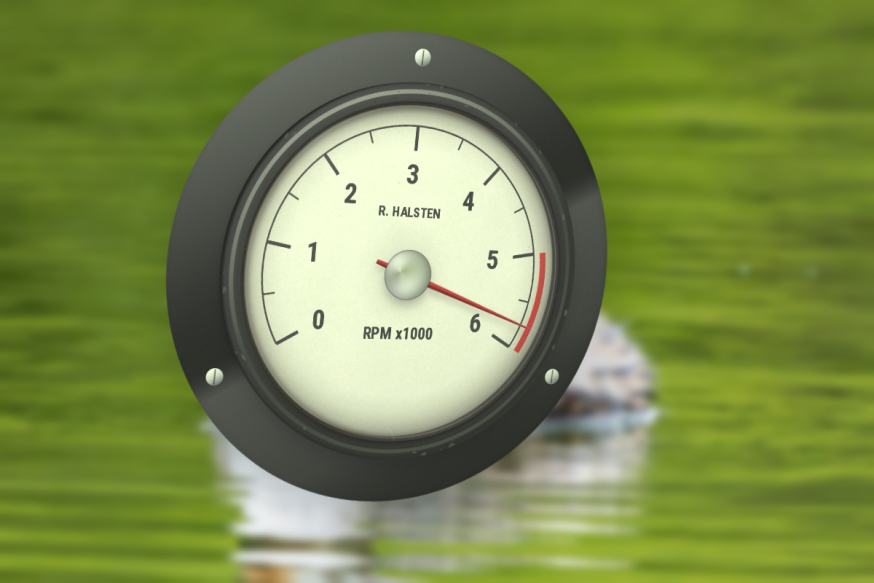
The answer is rpm 5750
